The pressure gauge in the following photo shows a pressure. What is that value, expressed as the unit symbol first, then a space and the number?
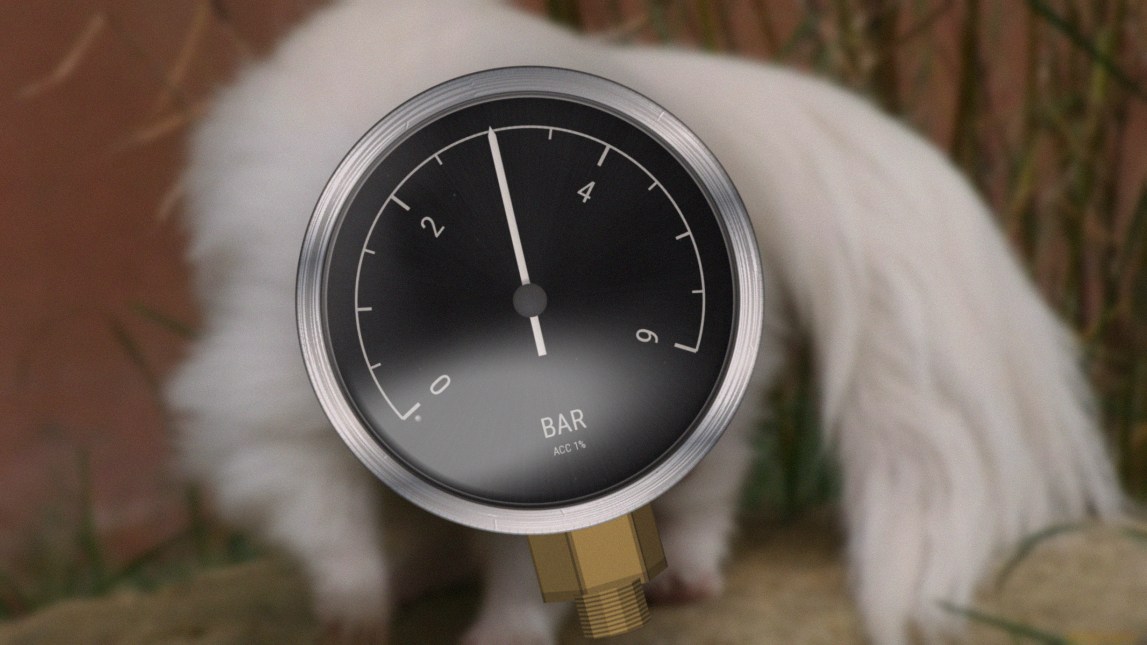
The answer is bar 3
